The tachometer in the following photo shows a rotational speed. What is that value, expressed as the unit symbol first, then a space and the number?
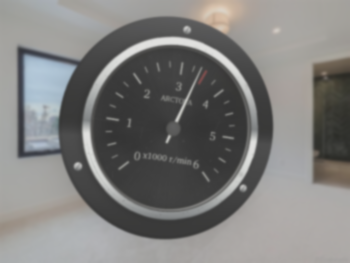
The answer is rpm 3375
